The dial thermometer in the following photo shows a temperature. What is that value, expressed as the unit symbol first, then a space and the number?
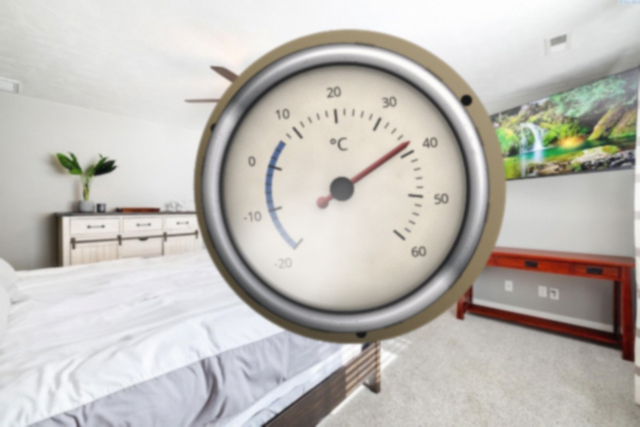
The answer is °C 38
